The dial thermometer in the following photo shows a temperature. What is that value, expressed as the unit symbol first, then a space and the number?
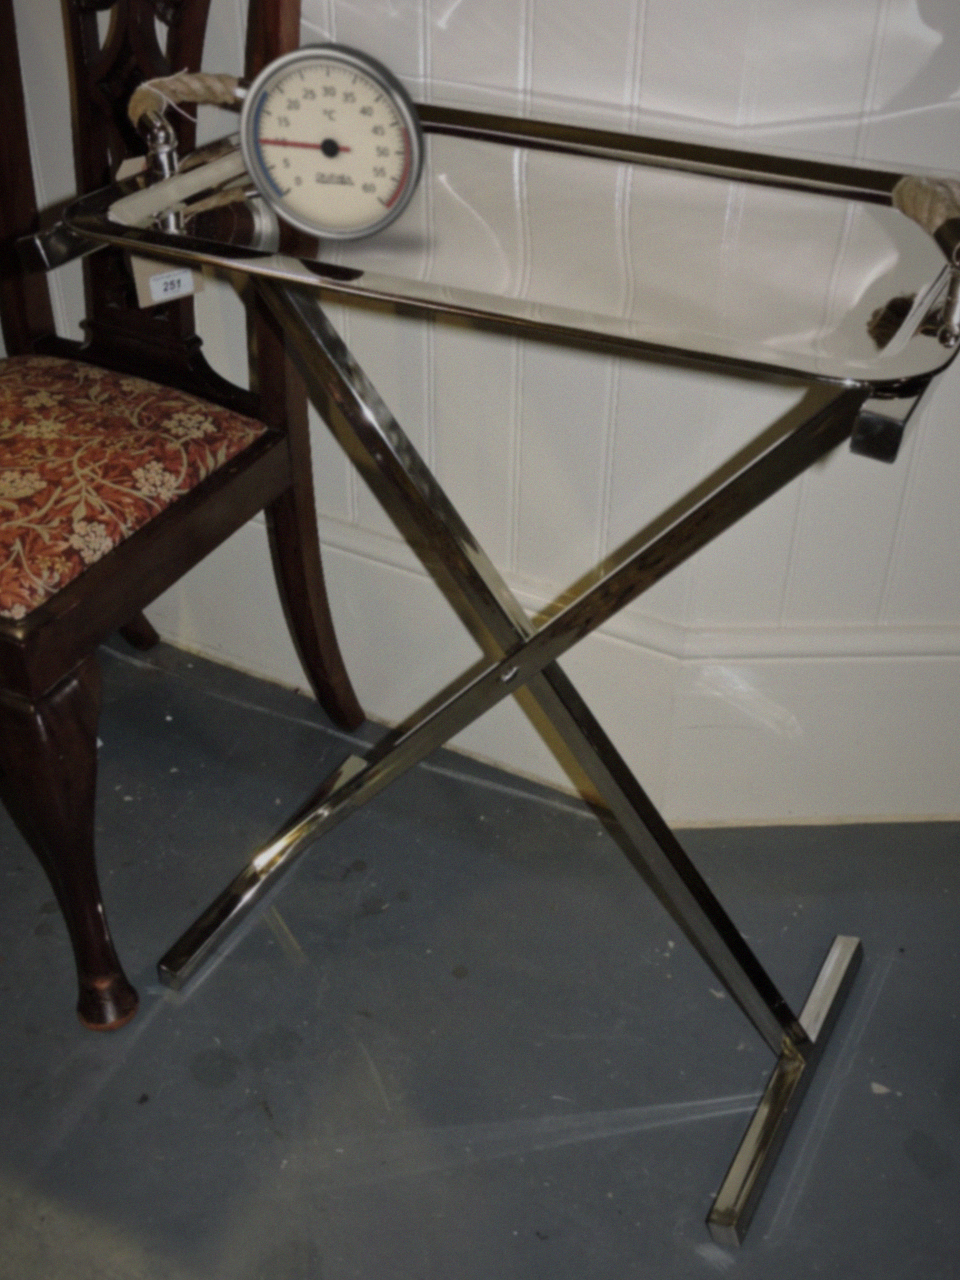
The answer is °C 10
